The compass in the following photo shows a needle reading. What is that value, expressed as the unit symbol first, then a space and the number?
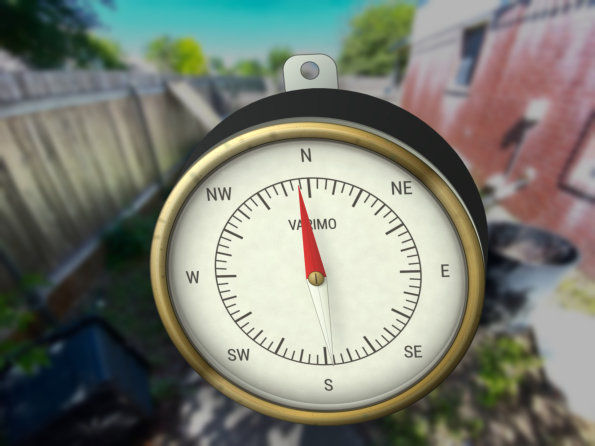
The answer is ° 355
